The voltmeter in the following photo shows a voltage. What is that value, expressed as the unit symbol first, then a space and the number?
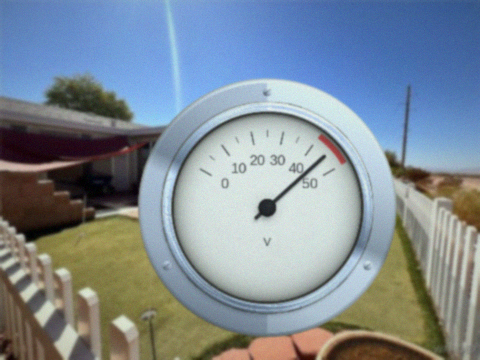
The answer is V 45
